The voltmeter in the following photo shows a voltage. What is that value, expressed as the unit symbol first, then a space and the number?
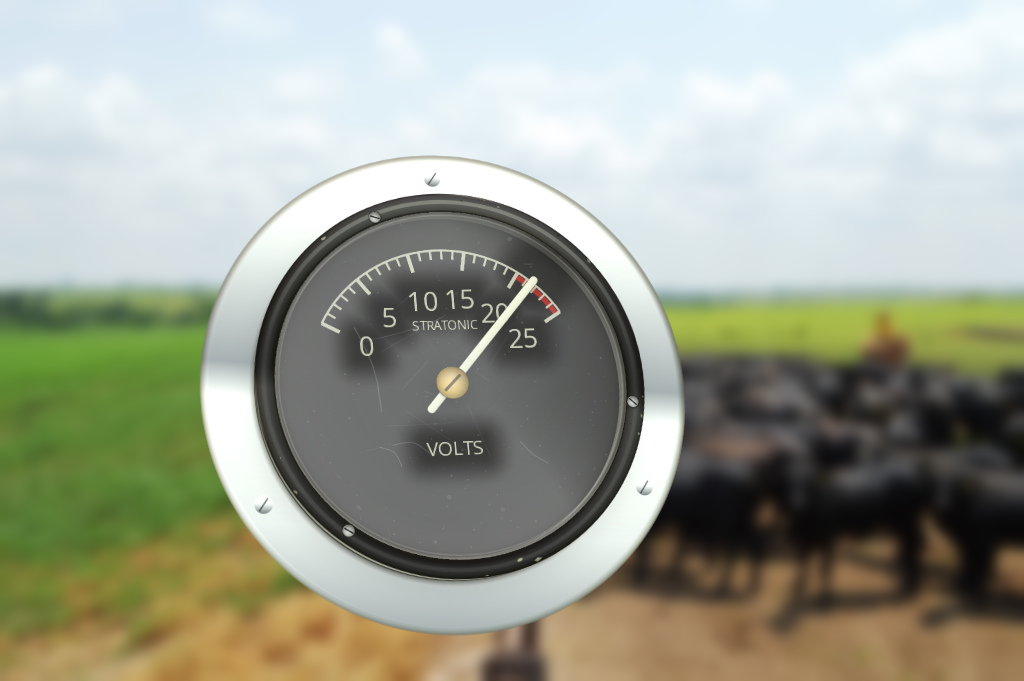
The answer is V 21.5
